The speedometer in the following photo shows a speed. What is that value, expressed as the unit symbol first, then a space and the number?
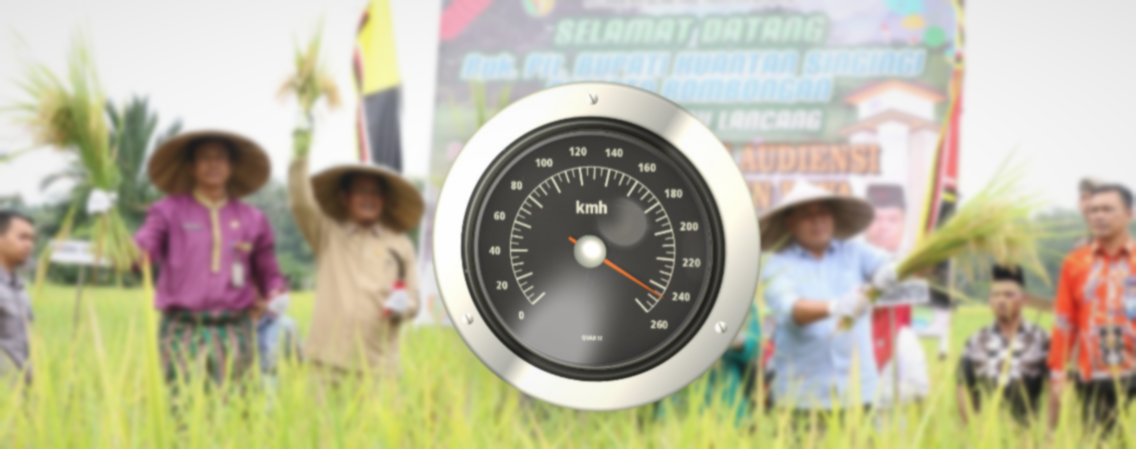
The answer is km/h 245
